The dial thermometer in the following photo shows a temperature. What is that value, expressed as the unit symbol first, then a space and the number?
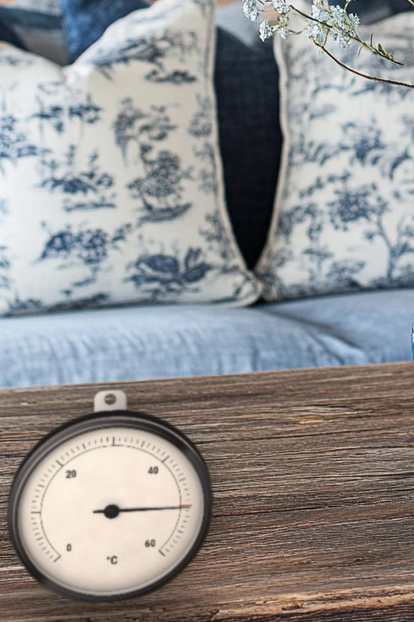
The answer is °C 50
